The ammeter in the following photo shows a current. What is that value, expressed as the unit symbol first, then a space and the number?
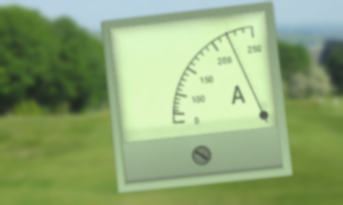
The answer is A 220
